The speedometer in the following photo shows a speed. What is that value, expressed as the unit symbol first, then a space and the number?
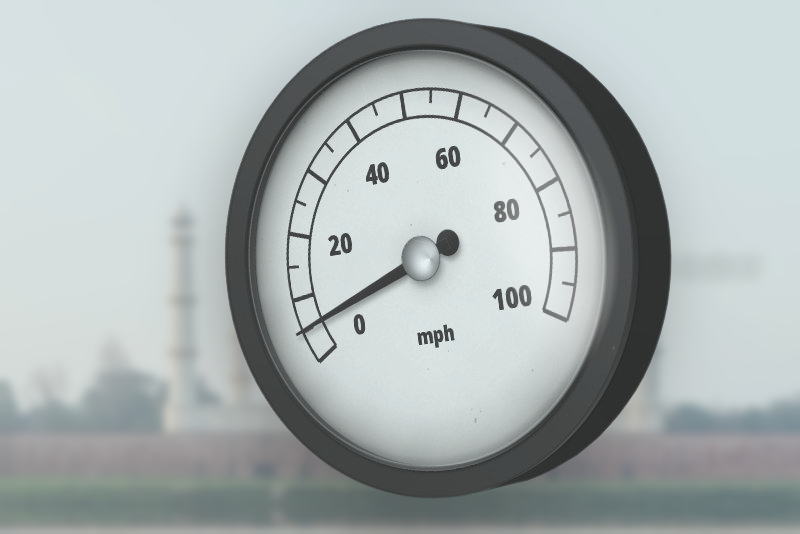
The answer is mph 5
